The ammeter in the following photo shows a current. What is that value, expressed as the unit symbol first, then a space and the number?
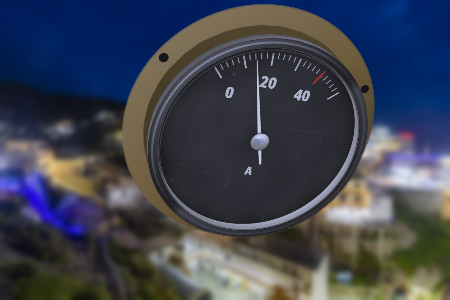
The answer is A 14
